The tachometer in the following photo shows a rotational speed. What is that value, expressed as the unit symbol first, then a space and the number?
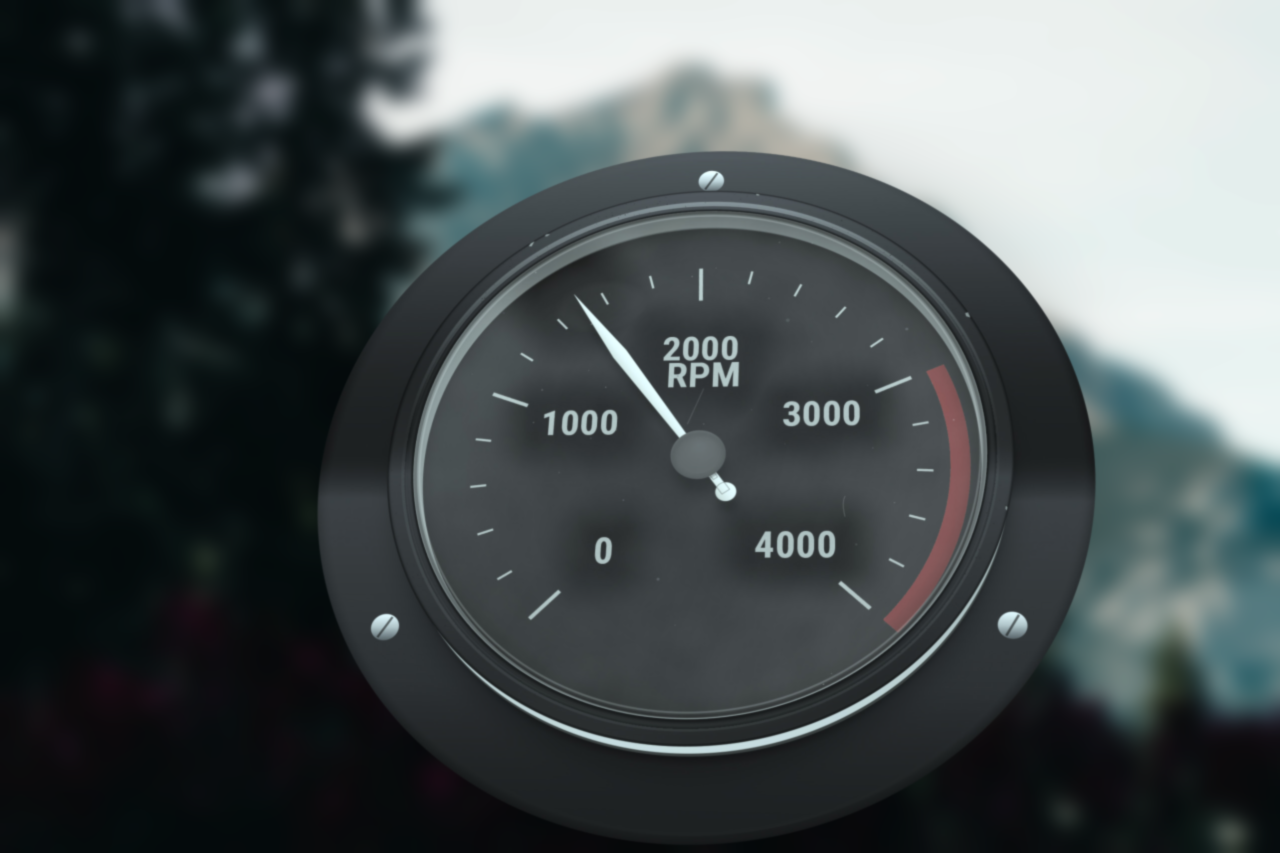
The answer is rpm 1500
